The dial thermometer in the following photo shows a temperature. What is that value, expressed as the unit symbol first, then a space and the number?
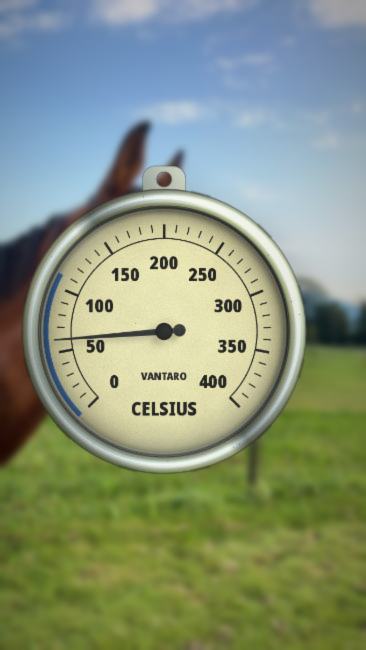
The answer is °C 60
